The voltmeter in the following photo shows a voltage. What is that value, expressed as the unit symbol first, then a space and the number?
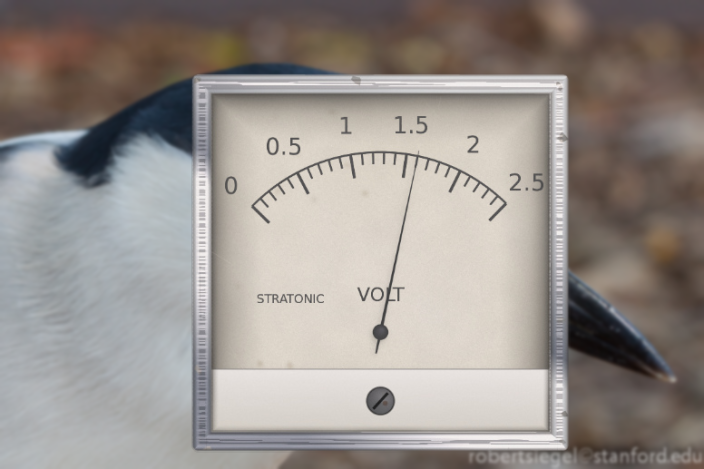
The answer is V 1.6
